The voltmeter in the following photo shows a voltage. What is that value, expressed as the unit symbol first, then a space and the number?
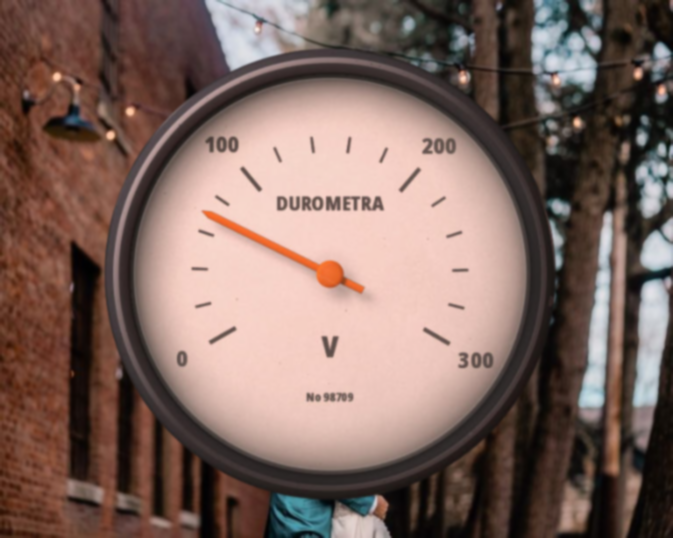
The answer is V 70
